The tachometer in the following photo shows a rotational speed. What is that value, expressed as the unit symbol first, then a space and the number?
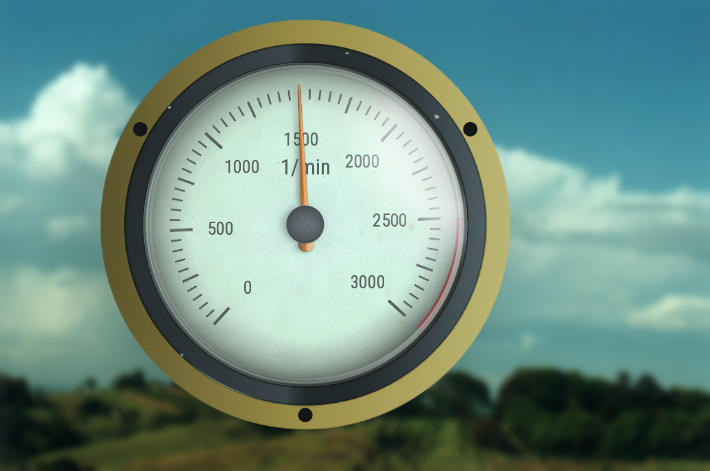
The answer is rpm 1500
